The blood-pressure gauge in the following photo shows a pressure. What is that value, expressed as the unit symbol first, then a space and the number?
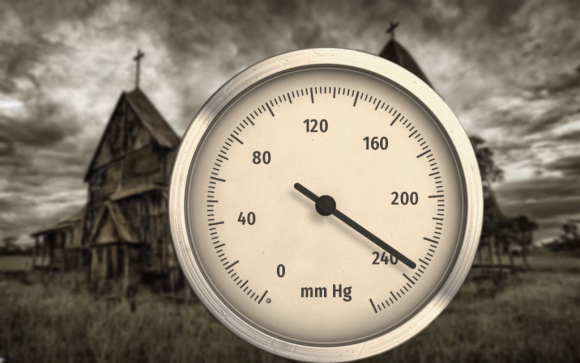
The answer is mmHg 234
